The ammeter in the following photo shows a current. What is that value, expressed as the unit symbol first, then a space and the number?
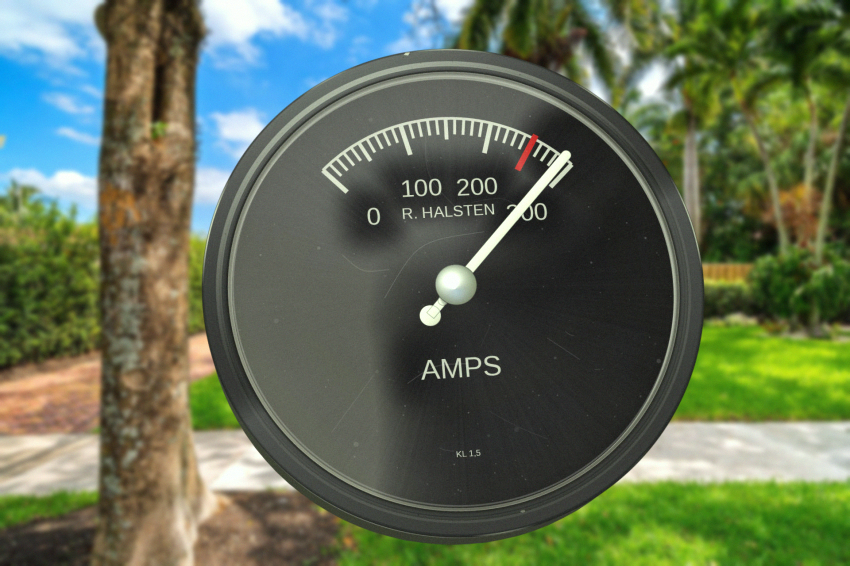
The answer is A 290
